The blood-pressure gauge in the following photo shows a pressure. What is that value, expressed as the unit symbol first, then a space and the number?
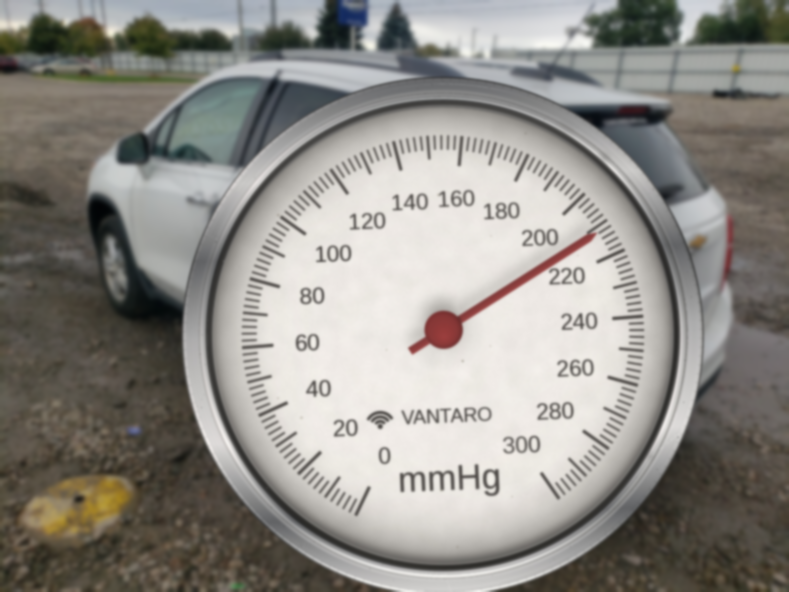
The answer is mmHg 212
